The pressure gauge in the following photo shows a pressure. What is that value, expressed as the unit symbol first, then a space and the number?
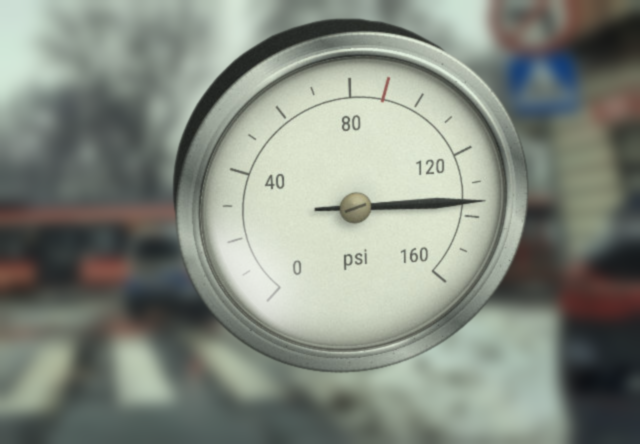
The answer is psi 135
